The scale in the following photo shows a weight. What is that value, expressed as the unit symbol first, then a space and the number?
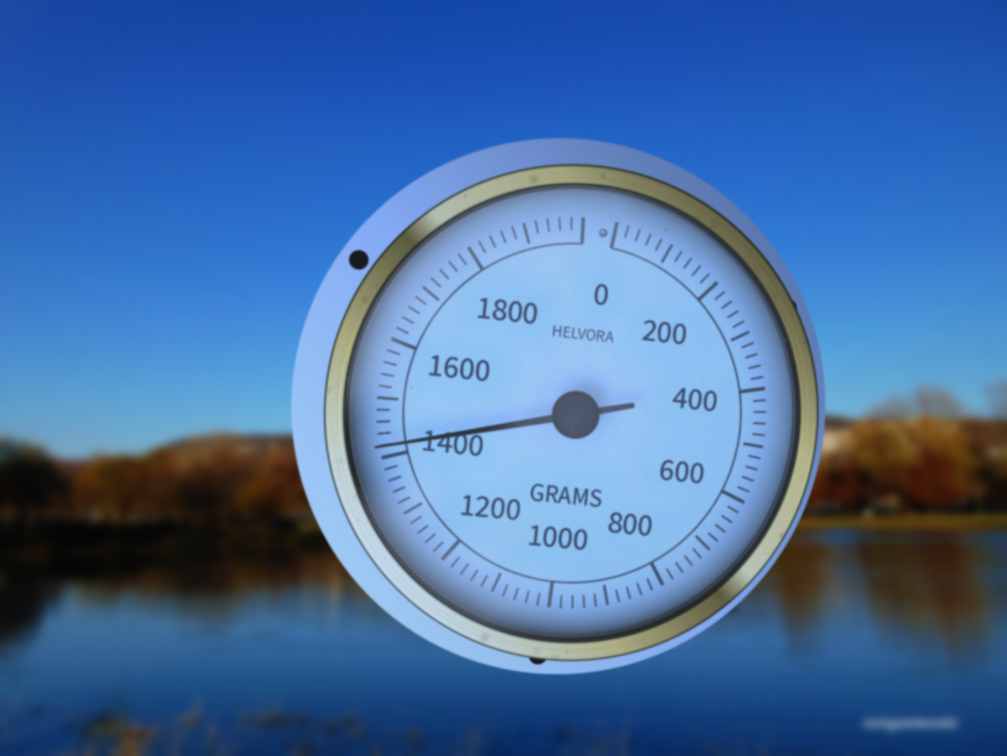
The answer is g 1420
